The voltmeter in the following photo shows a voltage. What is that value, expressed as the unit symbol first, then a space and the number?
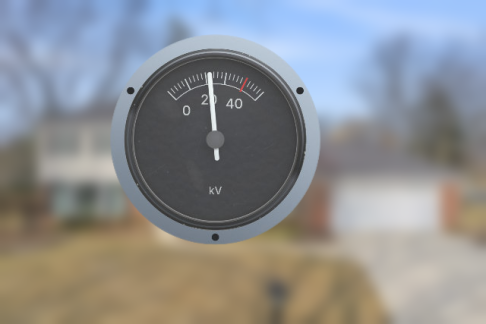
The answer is kV 22
